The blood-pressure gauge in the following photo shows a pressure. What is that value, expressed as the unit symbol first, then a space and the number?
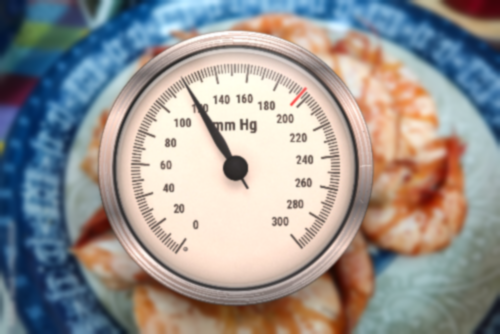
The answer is mmHg 120
